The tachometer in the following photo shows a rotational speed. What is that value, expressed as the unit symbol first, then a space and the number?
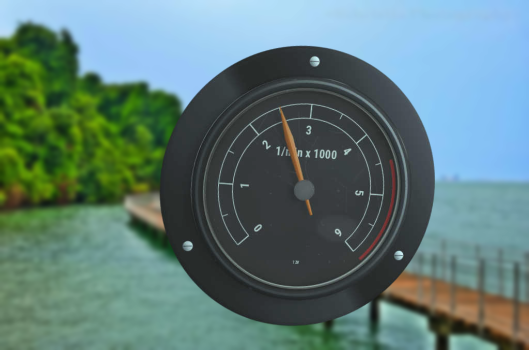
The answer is rpm 2500
